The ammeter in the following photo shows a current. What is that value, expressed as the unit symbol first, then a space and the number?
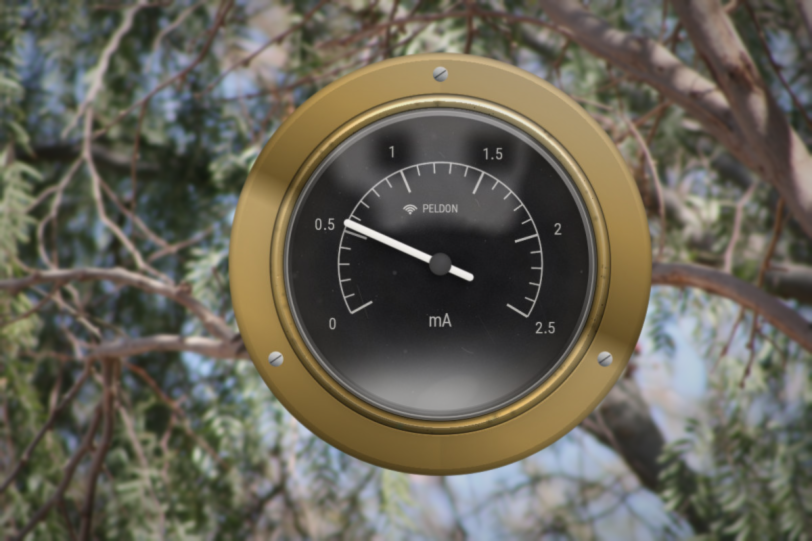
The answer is mA 0.55
